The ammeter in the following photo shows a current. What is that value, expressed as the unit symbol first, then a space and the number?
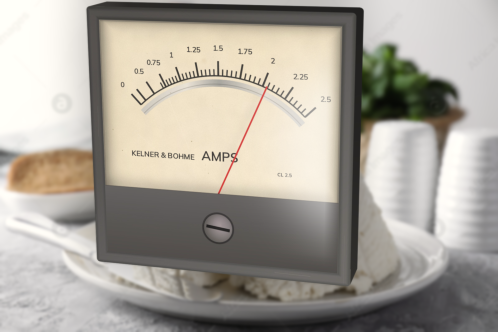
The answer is A 2.05
